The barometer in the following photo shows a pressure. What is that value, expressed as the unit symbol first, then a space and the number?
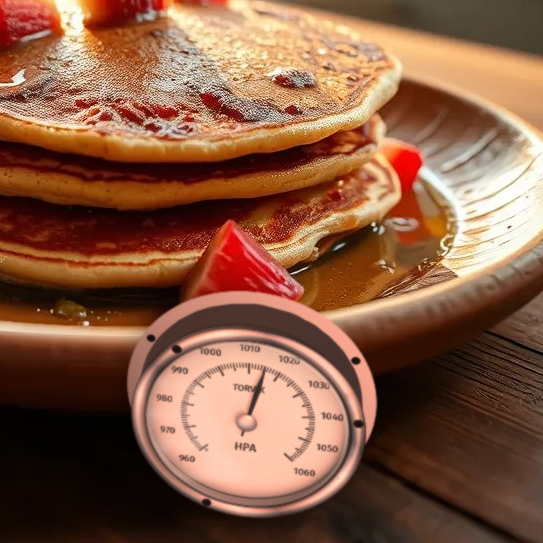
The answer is hPa 1015
